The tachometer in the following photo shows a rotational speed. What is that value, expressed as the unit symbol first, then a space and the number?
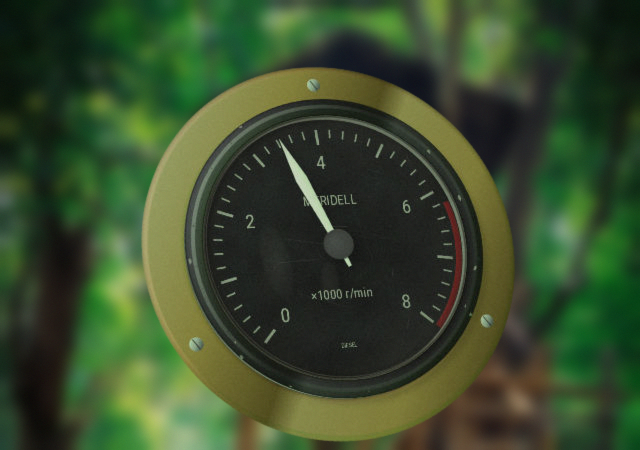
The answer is rpm 3400
